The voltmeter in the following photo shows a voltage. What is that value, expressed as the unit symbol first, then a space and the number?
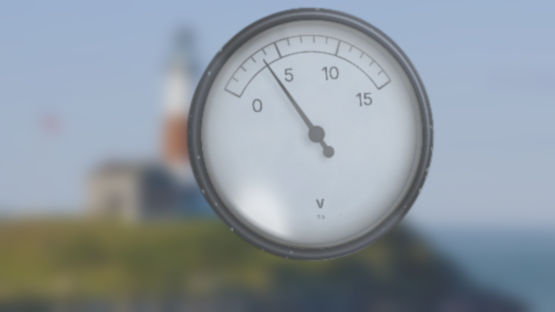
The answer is V 3.5
